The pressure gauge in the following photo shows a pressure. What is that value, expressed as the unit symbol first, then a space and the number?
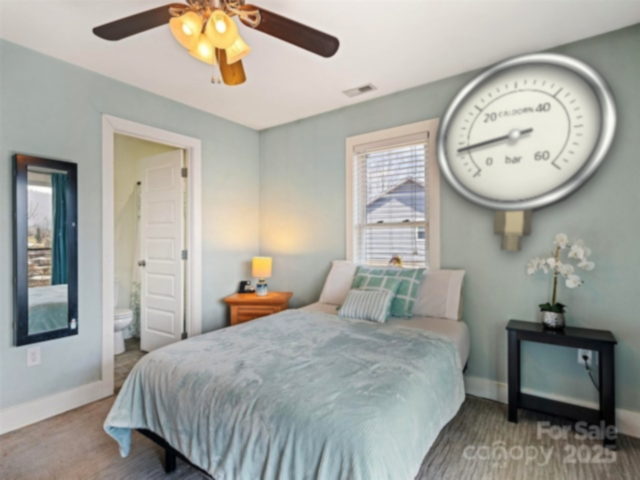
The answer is bar 8
